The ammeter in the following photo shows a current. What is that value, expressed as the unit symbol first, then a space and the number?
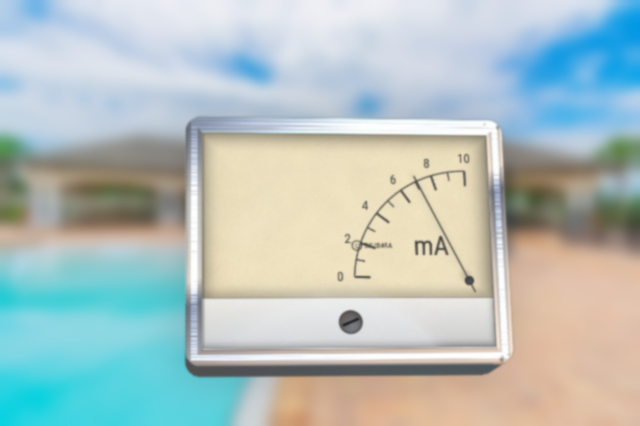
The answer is mA 7
